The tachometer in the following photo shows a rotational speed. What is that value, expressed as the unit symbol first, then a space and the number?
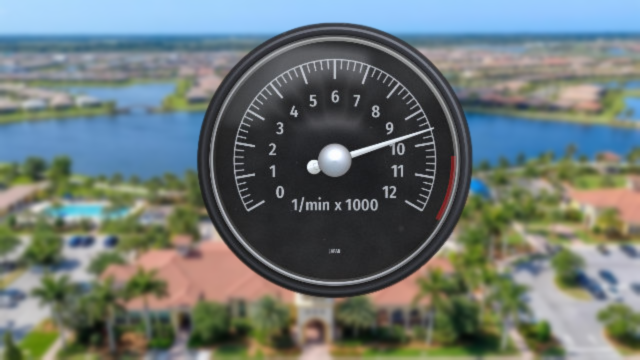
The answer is rpm 9600
